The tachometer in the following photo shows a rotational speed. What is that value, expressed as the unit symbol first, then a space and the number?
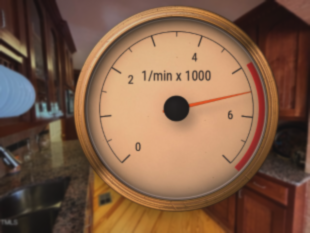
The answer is rpm 5500
